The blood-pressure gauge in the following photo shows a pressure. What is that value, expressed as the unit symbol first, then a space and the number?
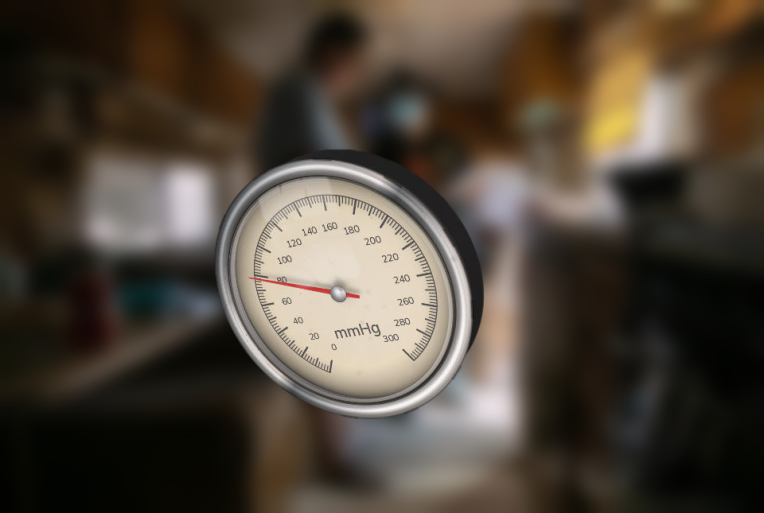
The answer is mmHg 80
